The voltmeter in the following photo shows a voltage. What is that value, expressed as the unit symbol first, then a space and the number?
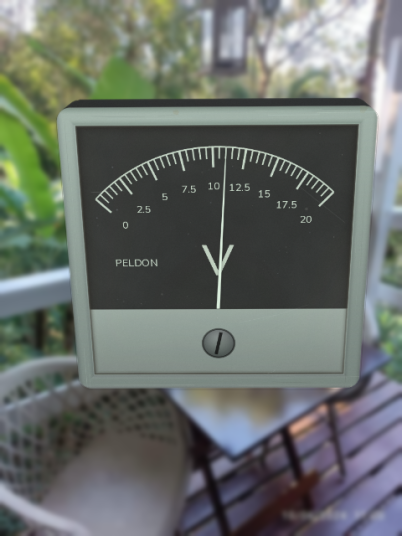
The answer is V 11
